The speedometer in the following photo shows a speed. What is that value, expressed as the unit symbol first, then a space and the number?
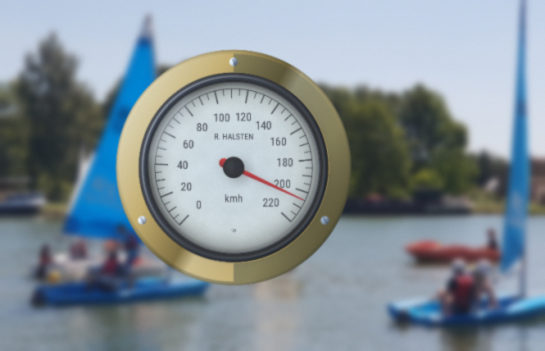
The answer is km/h 205
